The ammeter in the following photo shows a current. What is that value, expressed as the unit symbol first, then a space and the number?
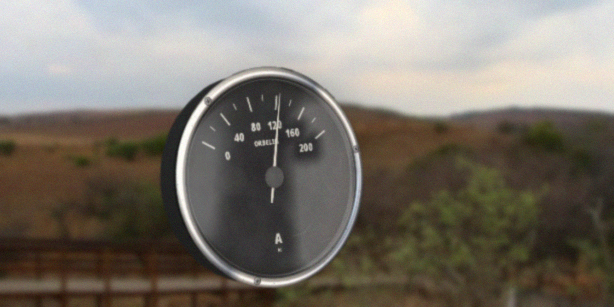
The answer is A 120
